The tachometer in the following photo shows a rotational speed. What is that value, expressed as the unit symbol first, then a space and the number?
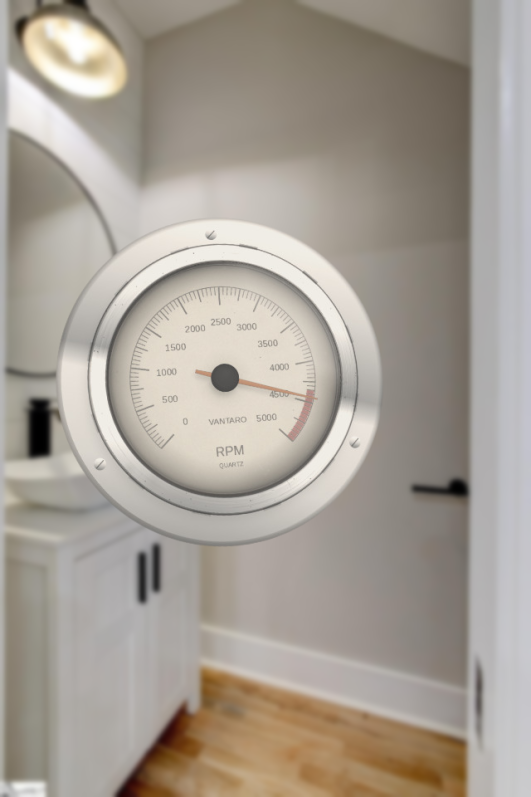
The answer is rpm 4450
